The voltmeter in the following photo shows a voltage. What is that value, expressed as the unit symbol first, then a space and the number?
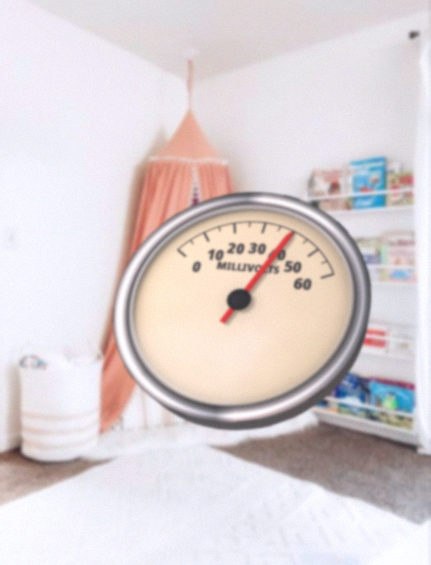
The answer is mV 40
